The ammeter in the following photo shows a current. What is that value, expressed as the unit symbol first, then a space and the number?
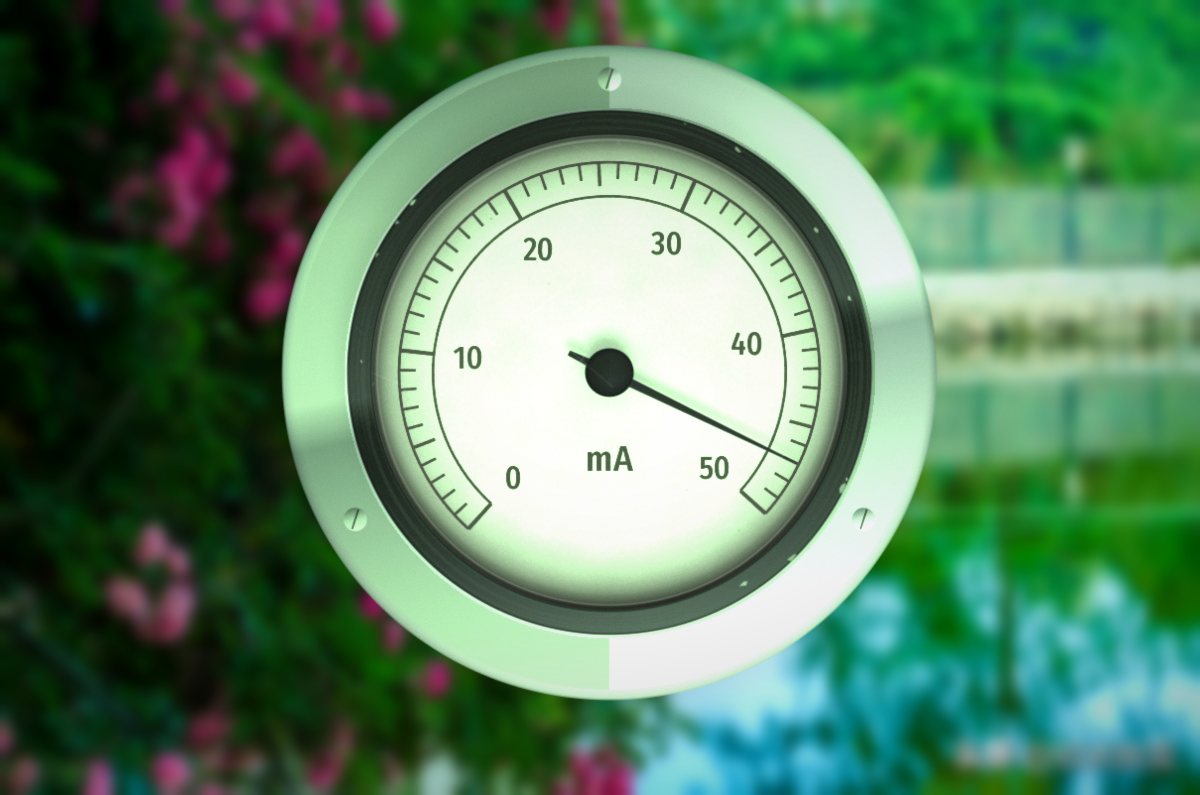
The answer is mA 47
